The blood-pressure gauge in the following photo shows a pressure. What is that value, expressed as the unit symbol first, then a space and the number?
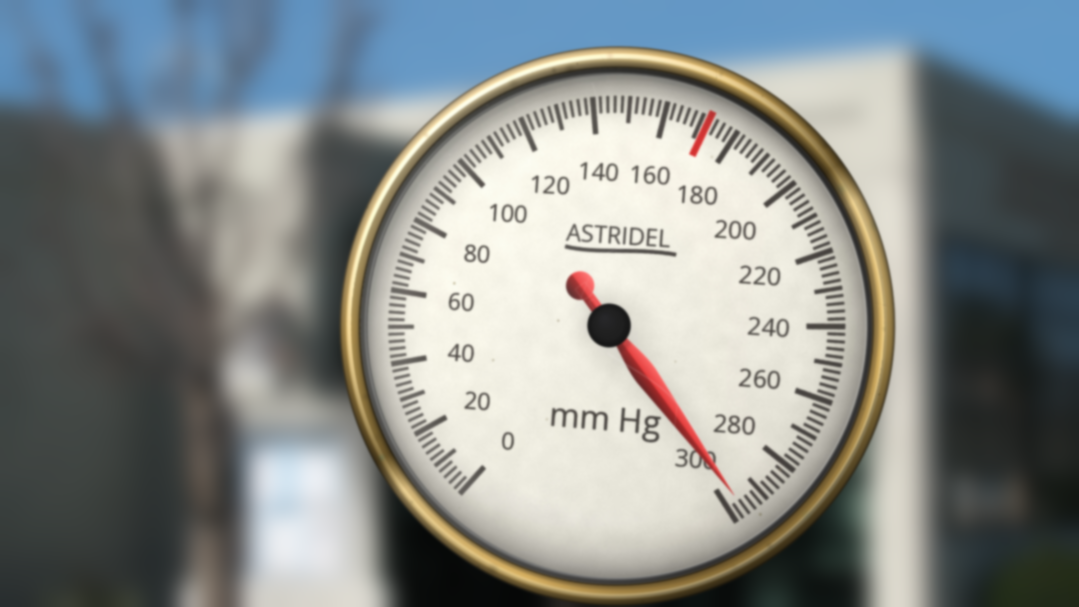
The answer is mmHg 296
